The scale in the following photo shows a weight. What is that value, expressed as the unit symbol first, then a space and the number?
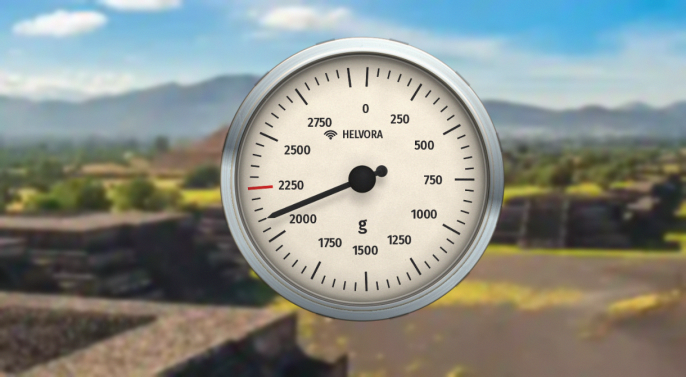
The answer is g 2100
